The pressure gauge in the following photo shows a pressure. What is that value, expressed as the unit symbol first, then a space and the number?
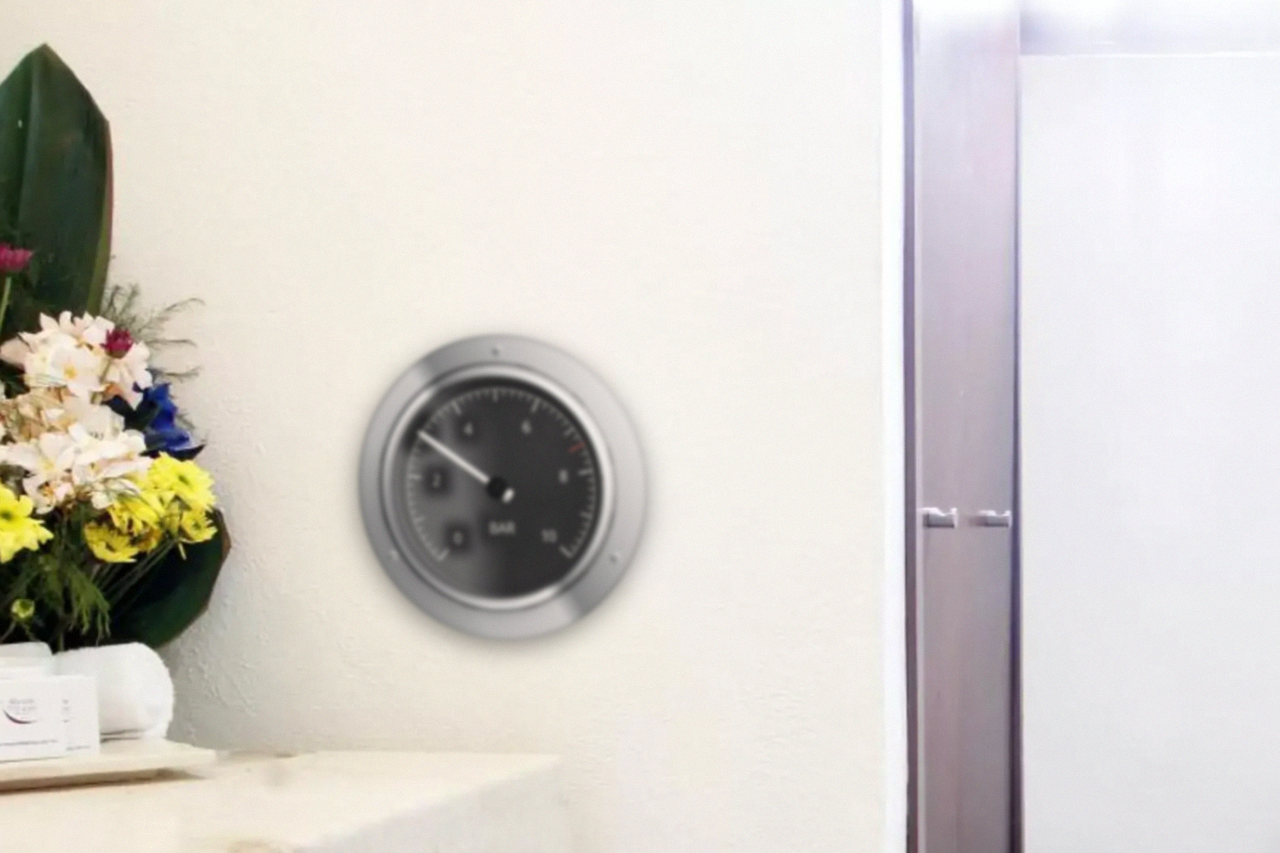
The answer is bar 3
